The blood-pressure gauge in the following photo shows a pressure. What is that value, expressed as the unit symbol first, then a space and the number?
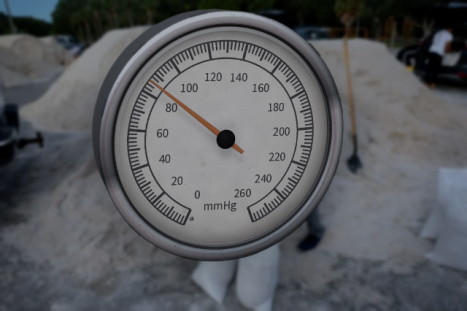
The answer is mmHg 86
